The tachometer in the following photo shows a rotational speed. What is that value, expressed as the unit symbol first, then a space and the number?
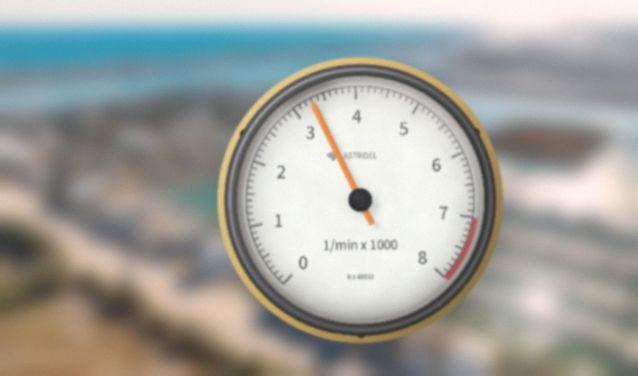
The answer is rpm 3300
